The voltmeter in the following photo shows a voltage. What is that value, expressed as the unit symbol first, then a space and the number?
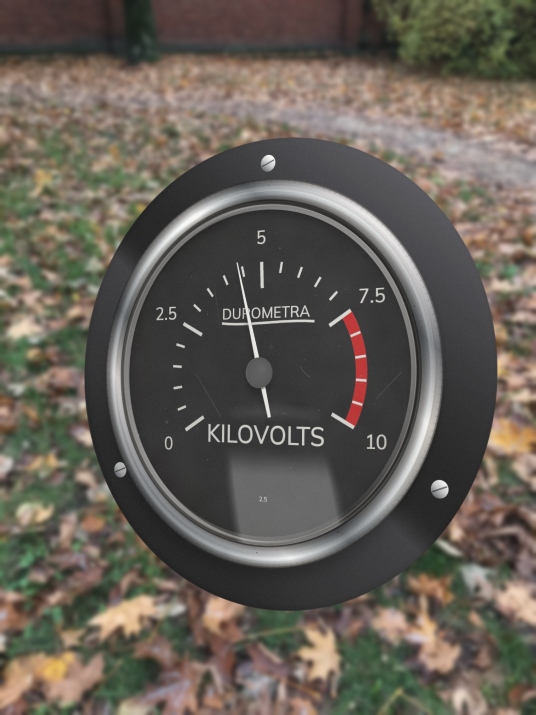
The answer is kV 4.5
